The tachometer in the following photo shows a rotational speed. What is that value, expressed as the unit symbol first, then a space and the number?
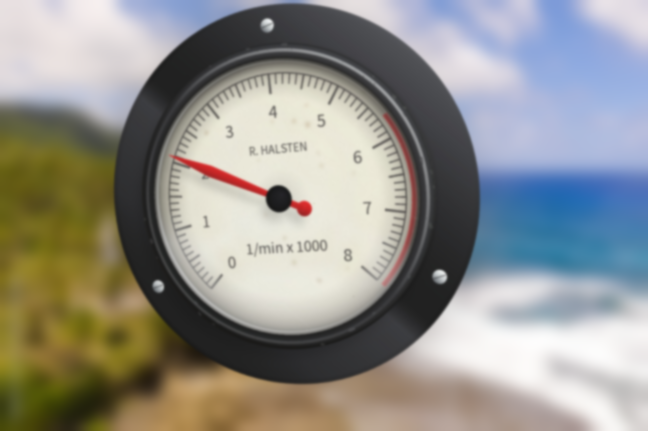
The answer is rpm 2100
